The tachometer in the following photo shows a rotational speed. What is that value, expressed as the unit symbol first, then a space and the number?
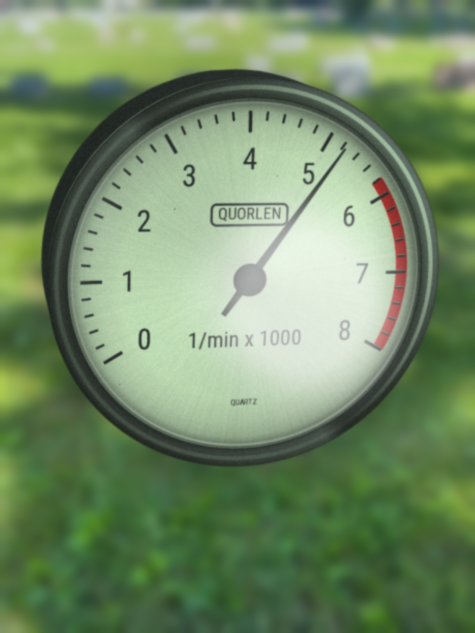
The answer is rpm 5200
